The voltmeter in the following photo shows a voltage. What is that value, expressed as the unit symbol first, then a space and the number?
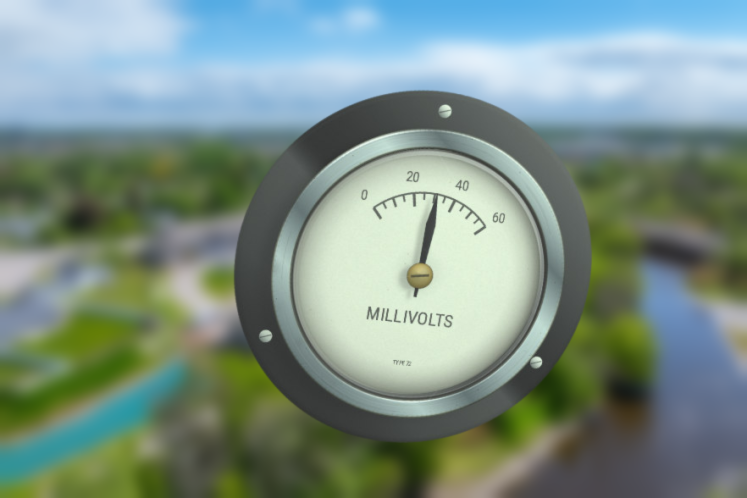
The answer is mV 30
